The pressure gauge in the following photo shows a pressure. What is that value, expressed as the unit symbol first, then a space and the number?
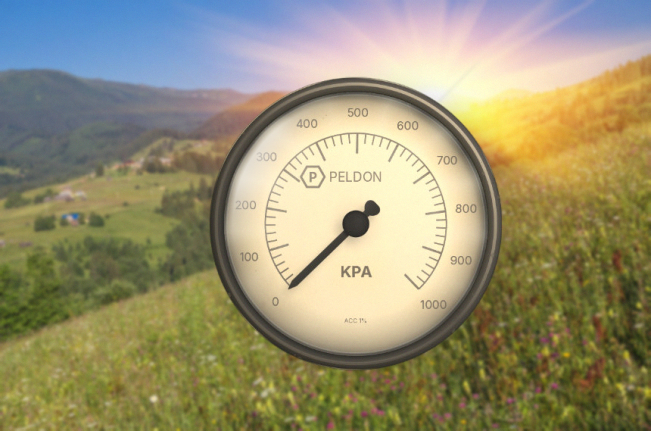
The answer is kPa 0
